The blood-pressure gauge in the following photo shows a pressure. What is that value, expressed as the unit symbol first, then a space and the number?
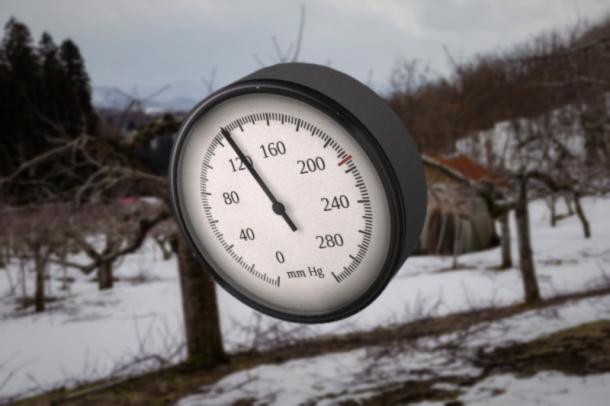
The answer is mmHg 130
